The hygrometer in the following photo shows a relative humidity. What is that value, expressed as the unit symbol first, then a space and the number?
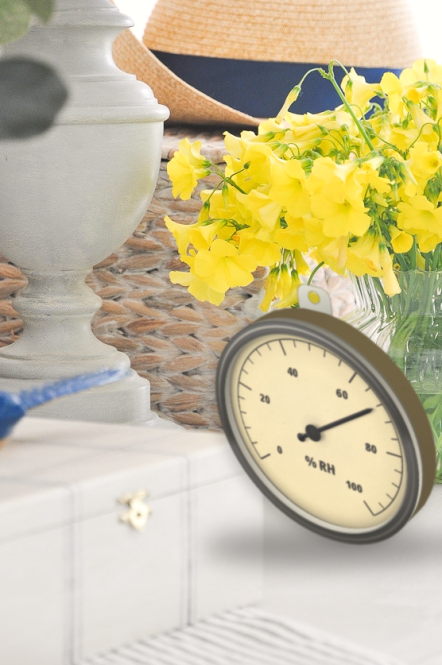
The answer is % 68
